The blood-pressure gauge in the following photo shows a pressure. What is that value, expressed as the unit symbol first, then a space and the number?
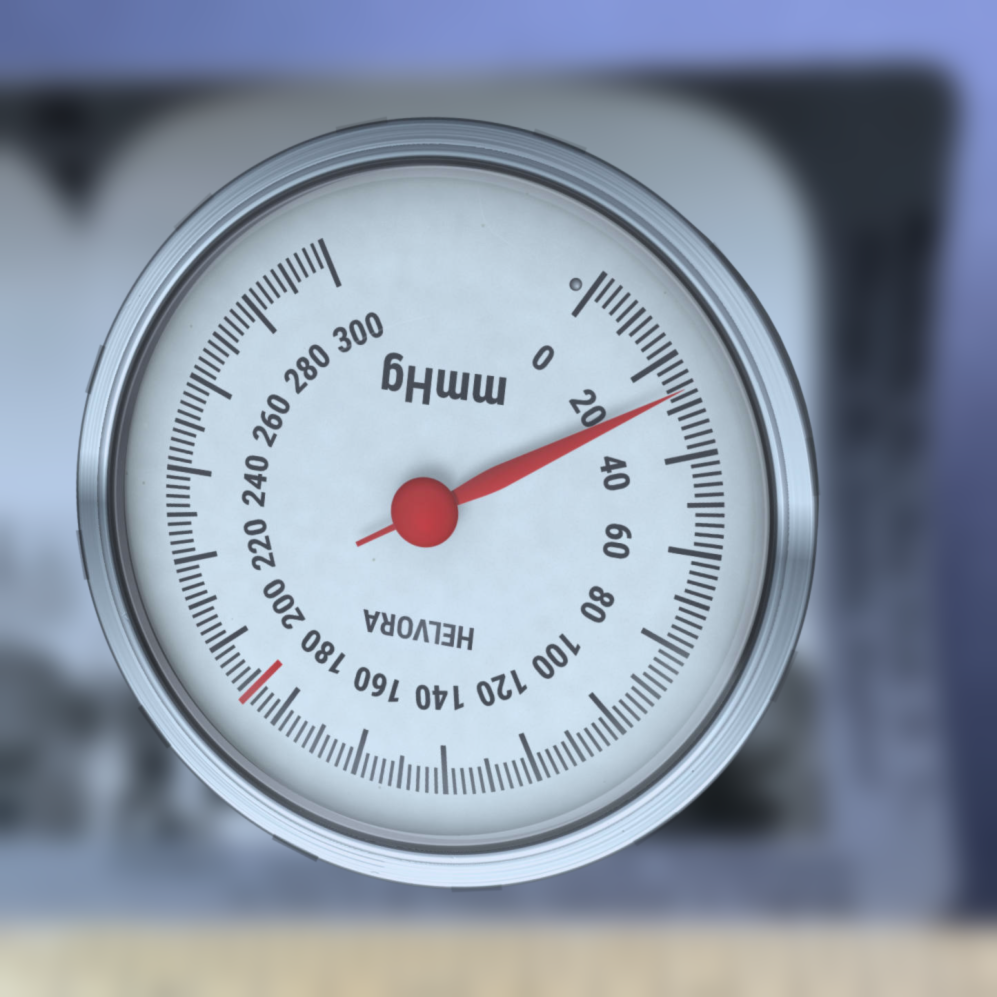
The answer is mmHg 27
